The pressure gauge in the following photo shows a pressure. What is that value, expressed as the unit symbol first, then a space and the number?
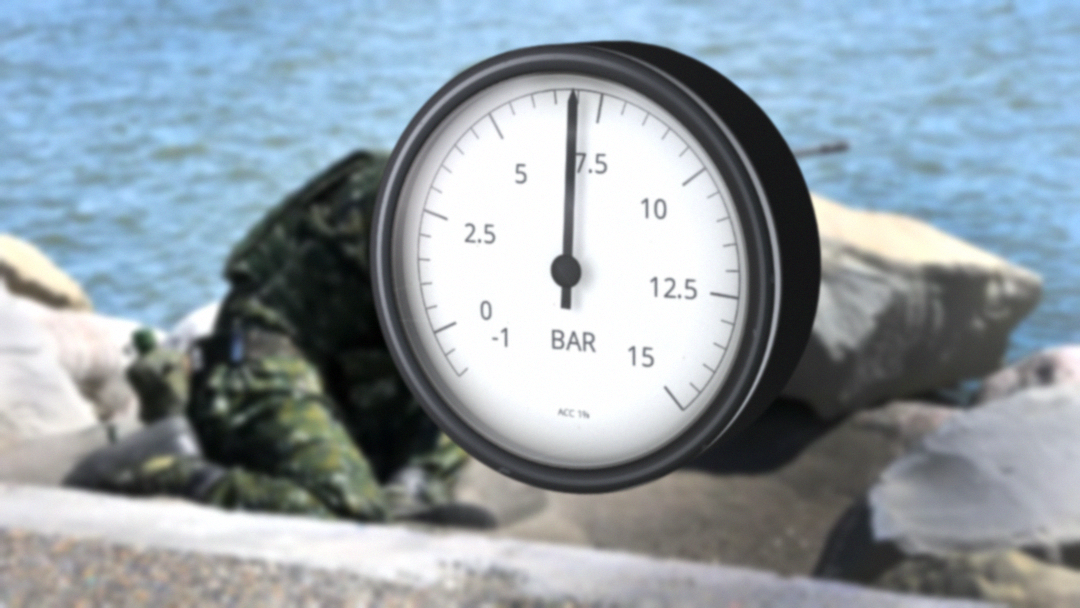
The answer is bar 7
